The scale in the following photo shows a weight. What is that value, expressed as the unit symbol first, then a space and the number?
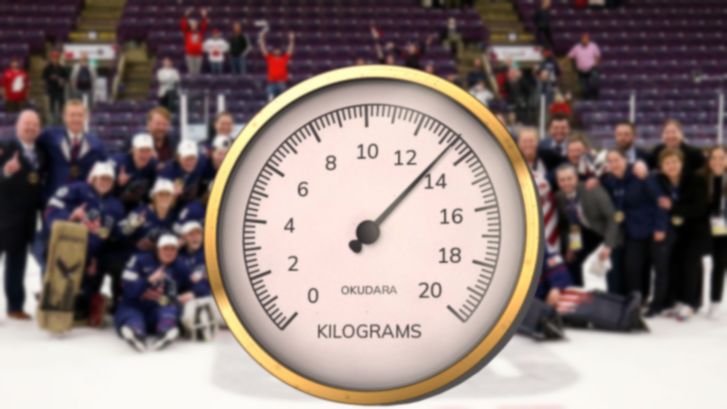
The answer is kg 13.4
